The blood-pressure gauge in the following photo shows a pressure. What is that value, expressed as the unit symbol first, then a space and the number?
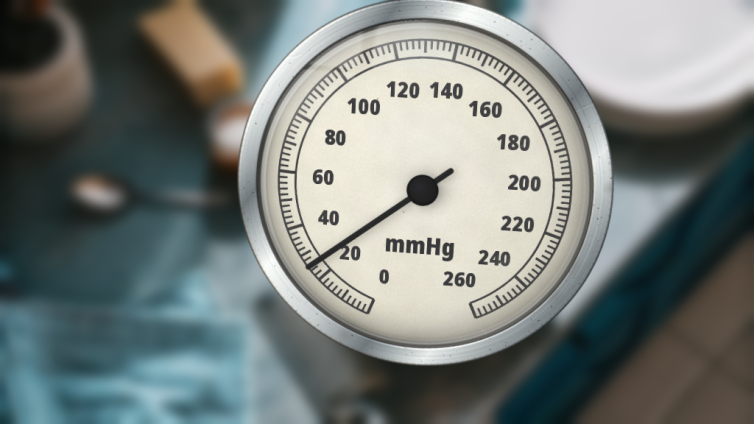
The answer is mmHg 26
